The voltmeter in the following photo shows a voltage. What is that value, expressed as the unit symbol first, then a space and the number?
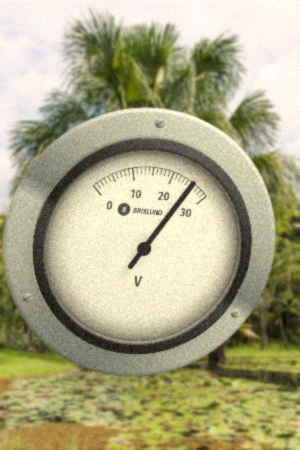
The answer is V 25
